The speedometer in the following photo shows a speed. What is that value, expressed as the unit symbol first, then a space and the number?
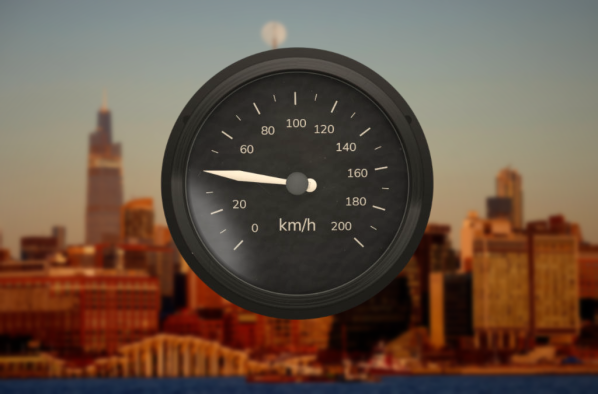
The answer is km/h 40
